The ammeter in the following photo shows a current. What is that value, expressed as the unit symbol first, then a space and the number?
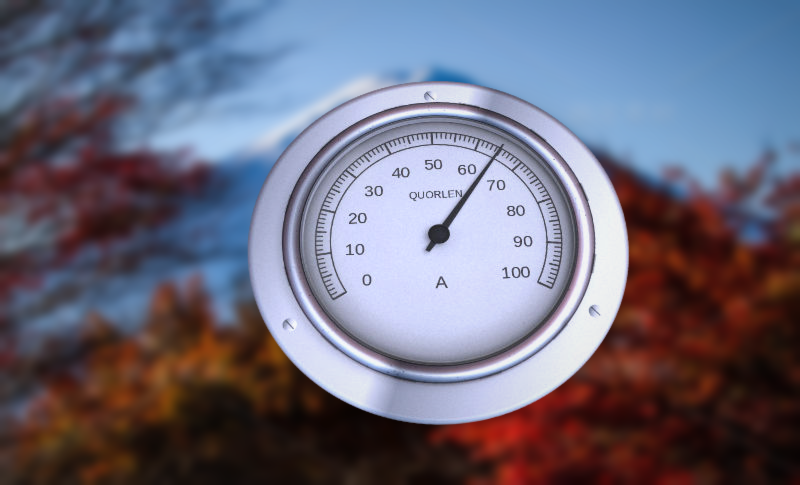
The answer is A 65
